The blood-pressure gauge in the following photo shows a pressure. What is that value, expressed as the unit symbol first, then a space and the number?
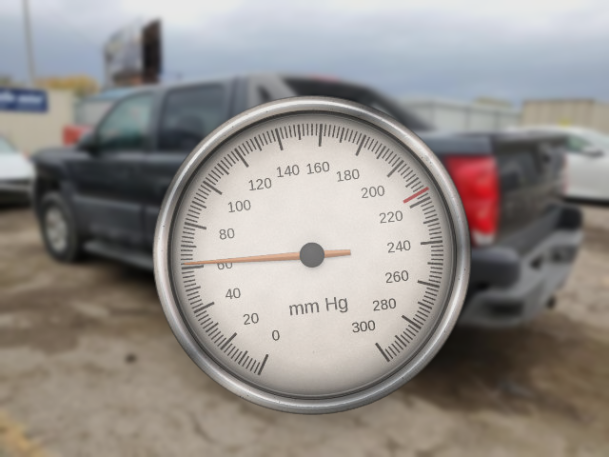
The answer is mmHg 62
